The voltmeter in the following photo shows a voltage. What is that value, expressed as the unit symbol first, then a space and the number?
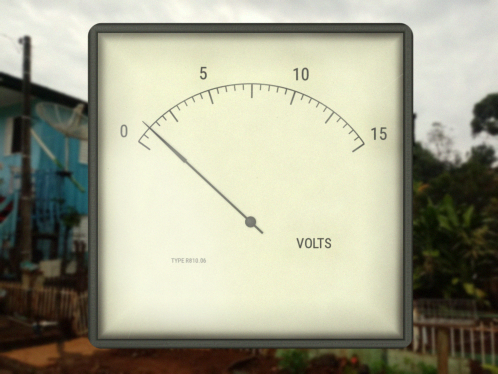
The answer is V 1
